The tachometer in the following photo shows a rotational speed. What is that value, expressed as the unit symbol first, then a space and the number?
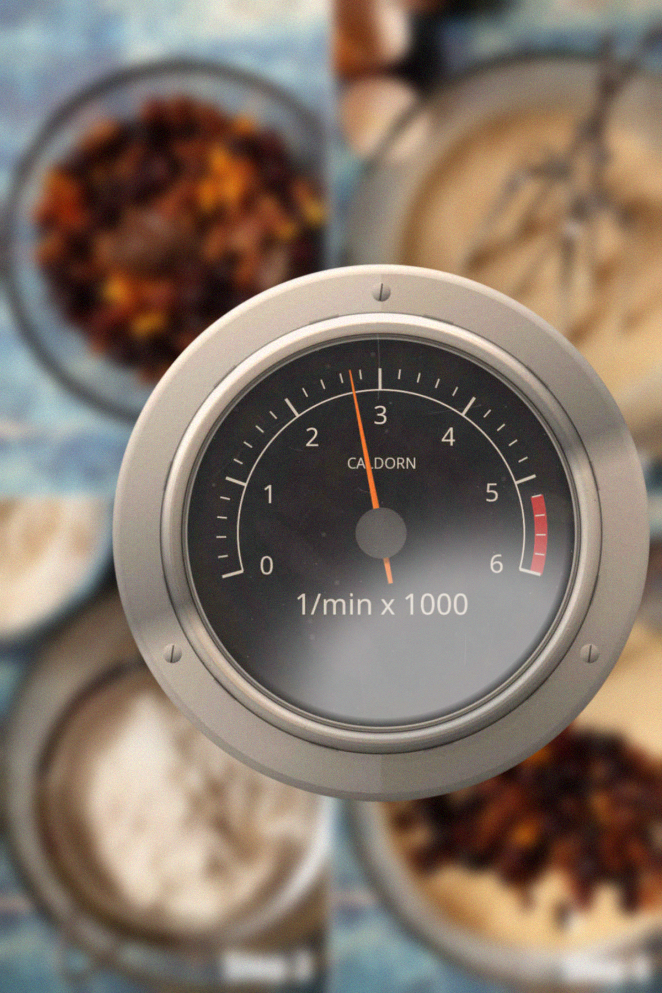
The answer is rpm 2700
